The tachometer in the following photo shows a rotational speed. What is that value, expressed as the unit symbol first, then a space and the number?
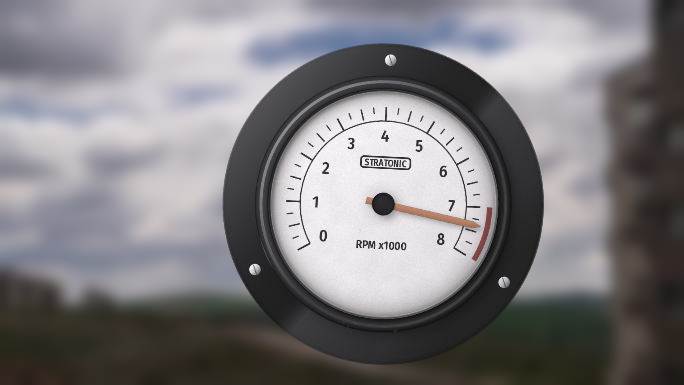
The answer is rpm 7375
